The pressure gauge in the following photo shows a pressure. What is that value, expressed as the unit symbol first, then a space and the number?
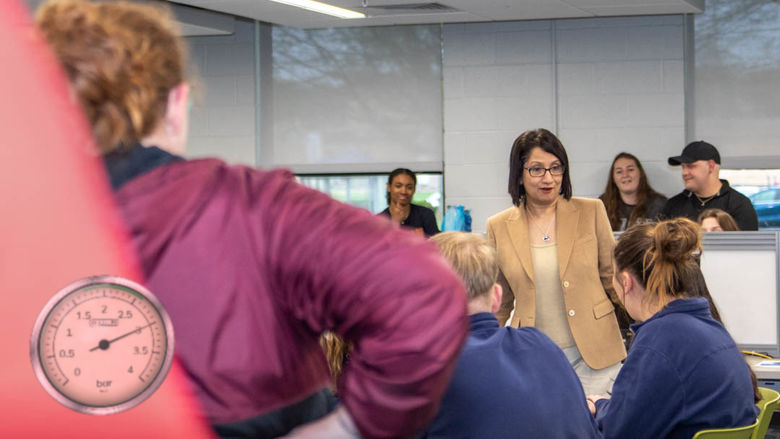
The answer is bar 3
